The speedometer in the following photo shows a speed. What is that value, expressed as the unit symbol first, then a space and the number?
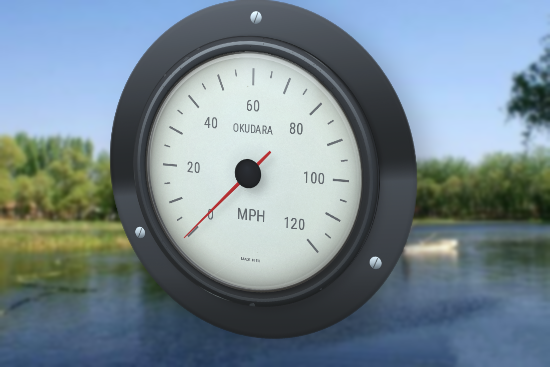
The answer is mph 0
